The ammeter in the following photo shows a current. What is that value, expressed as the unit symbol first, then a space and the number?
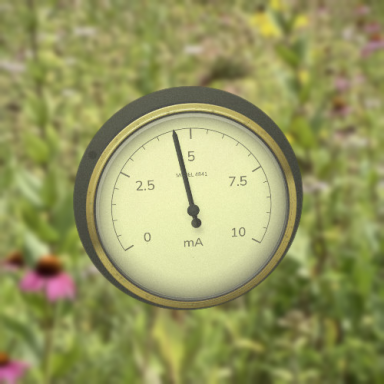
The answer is mA 4.5
